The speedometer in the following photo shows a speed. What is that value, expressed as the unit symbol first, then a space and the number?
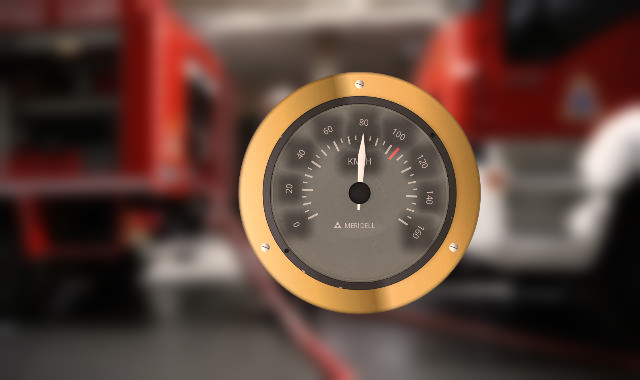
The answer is km/h 80
